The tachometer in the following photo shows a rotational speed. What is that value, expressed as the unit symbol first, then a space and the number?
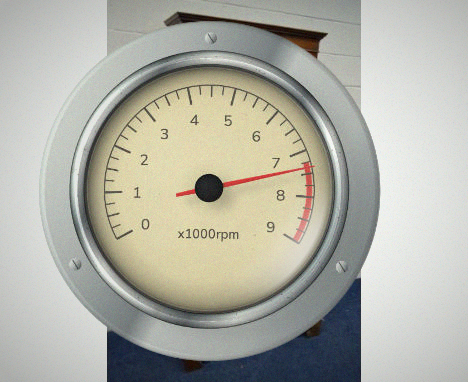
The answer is rpm 7375
